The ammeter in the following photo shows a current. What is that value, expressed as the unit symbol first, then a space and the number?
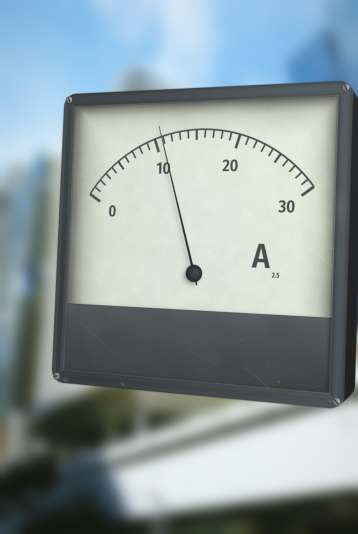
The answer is A 11
